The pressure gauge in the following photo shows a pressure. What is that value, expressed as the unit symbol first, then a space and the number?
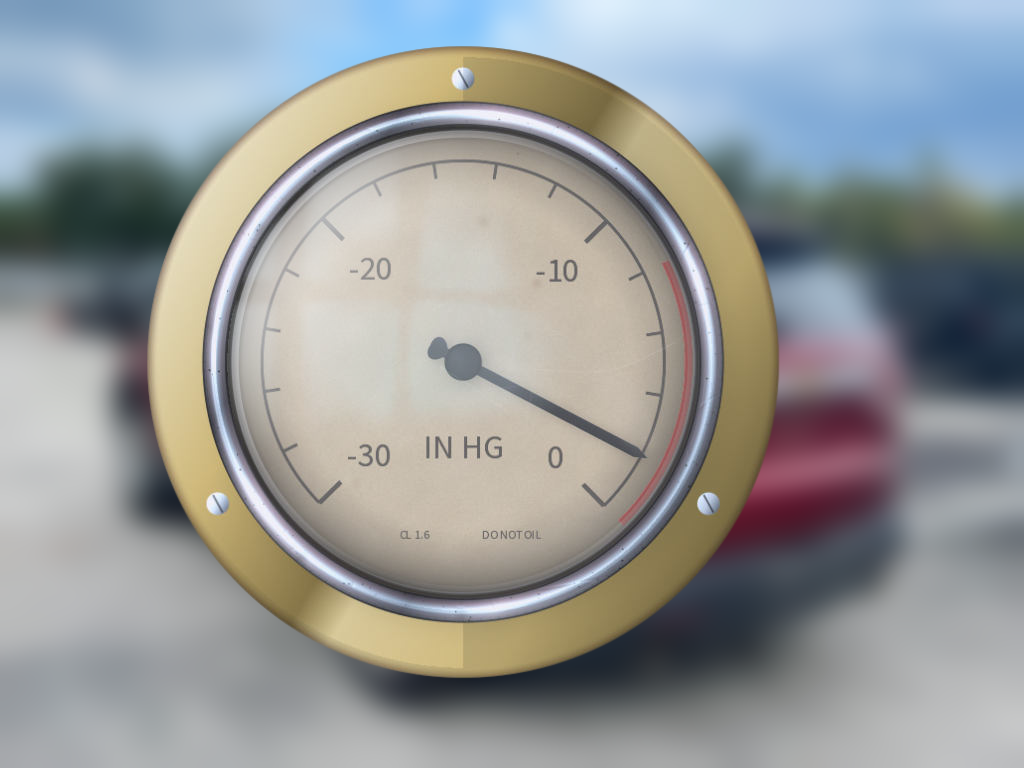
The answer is inHg -2
